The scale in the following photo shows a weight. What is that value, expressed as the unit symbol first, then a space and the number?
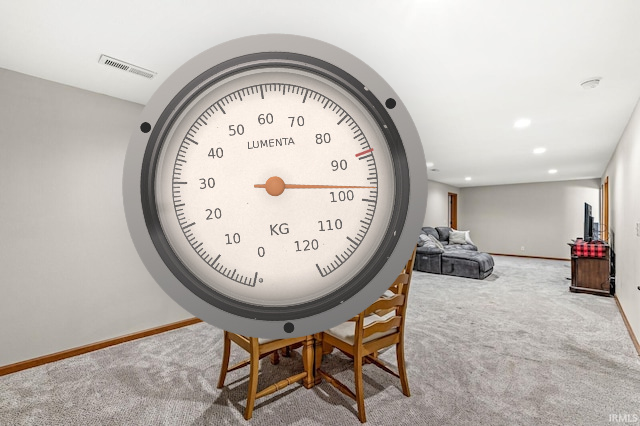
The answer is kg 97
